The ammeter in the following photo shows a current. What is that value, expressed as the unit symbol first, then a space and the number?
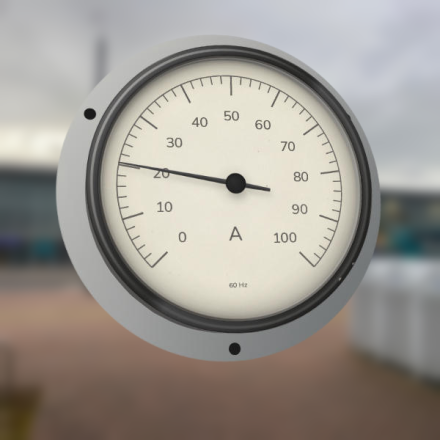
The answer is A 20
